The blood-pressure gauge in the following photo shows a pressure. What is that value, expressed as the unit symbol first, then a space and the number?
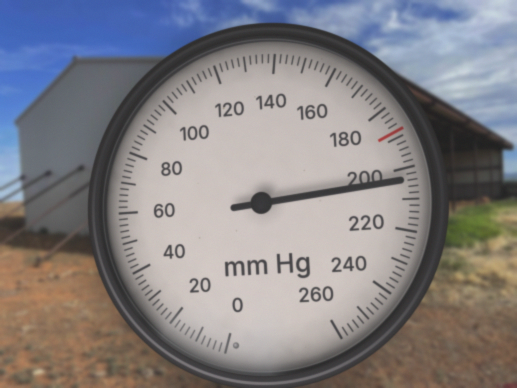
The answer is mmHg 204
